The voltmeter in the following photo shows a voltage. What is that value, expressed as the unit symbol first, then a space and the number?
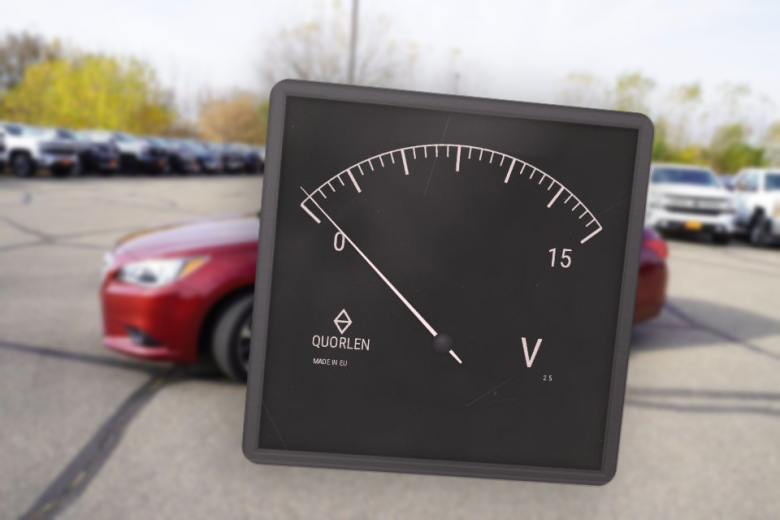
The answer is V 0.5
